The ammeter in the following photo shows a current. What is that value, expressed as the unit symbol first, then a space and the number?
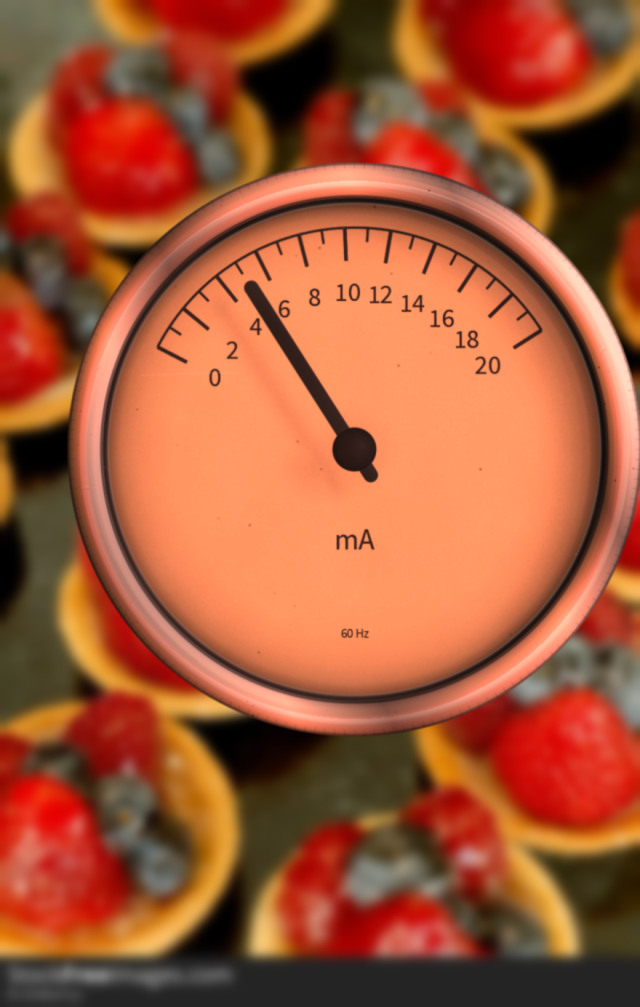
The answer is mA 5
